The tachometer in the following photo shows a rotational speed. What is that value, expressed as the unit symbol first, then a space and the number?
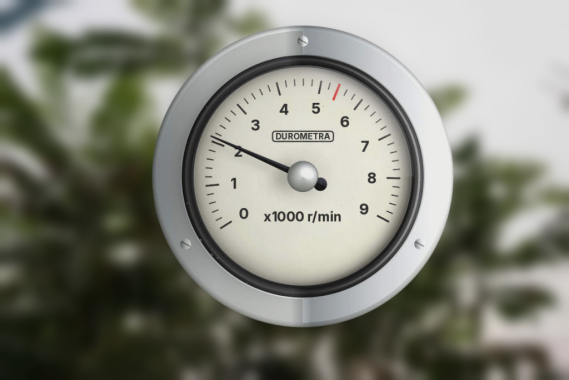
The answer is rpm 2100
